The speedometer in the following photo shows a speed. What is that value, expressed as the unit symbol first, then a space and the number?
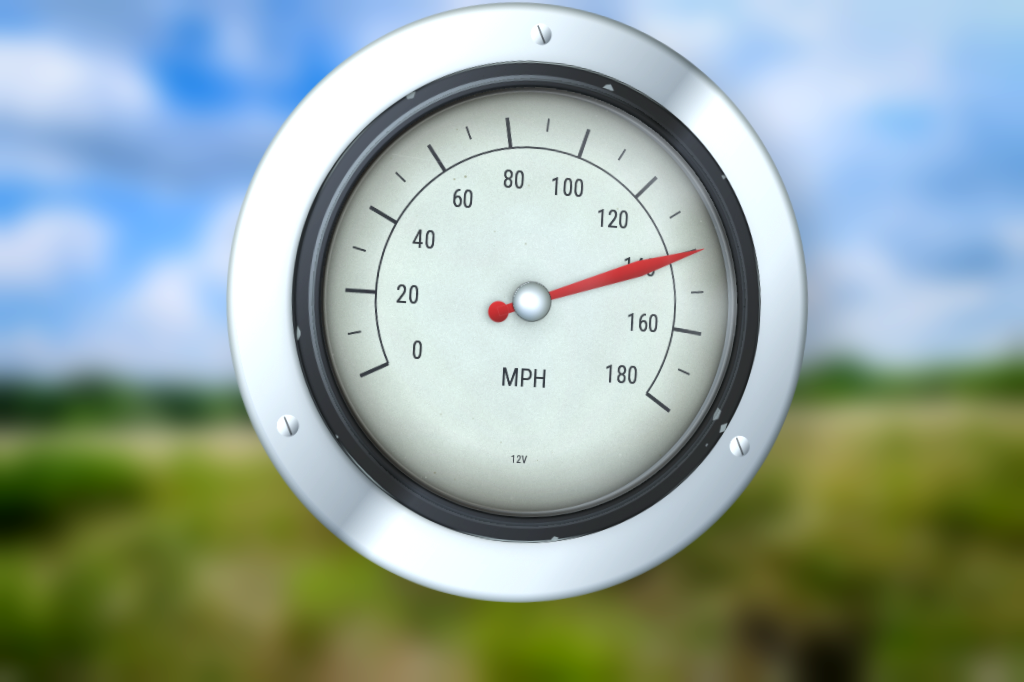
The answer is mph 140
